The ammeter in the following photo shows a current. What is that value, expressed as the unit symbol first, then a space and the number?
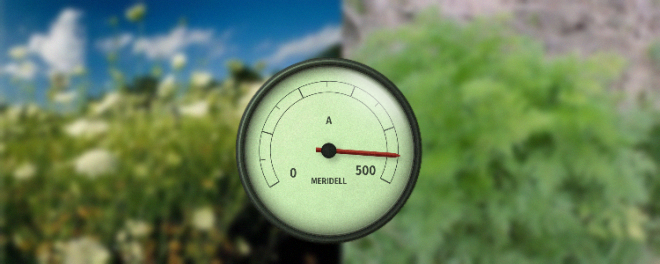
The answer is A 450
